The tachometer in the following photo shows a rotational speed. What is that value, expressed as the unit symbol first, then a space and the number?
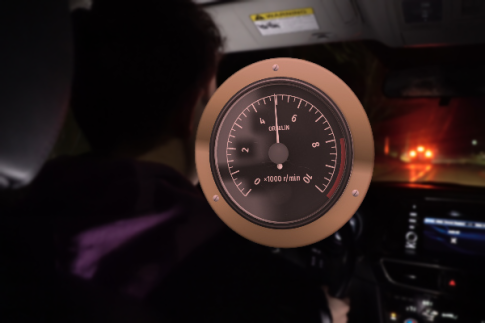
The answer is rpm 5000
